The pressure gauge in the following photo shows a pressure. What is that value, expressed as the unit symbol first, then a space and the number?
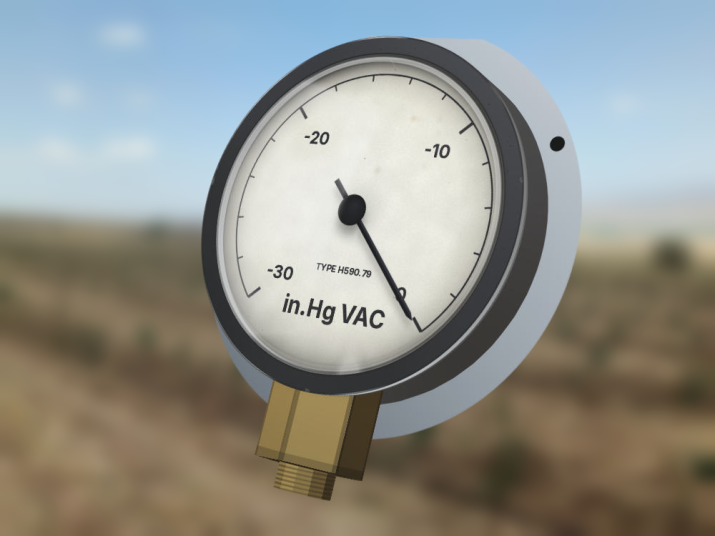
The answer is inHg 0
